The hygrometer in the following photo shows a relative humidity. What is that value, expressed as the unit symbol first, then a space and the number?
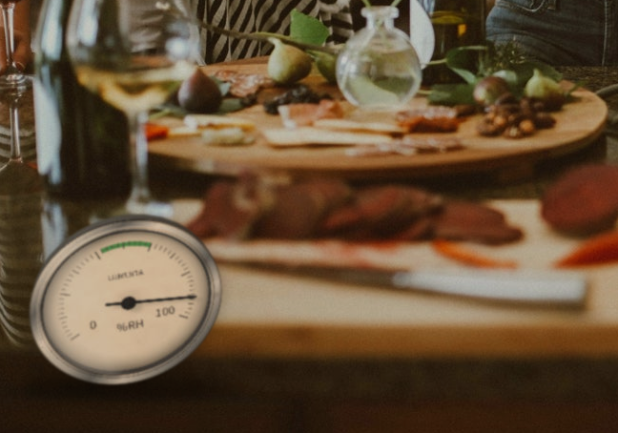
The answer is % 90
